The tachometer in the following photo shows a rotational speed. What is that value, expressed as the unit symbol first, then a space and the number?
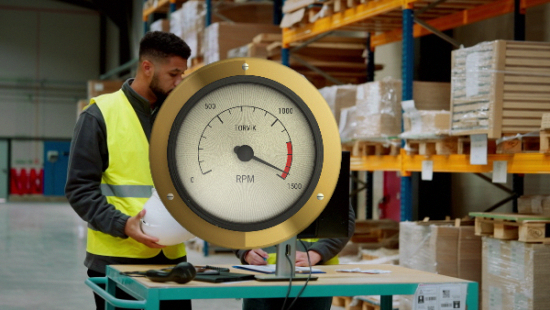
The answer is rpm 1450
